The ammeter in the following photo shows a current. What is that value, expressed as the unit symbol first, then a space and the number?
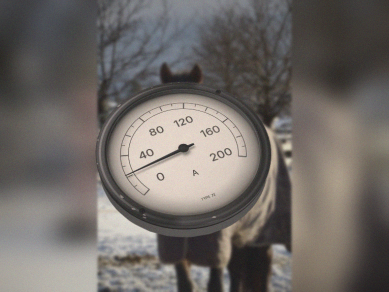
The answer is A 20
